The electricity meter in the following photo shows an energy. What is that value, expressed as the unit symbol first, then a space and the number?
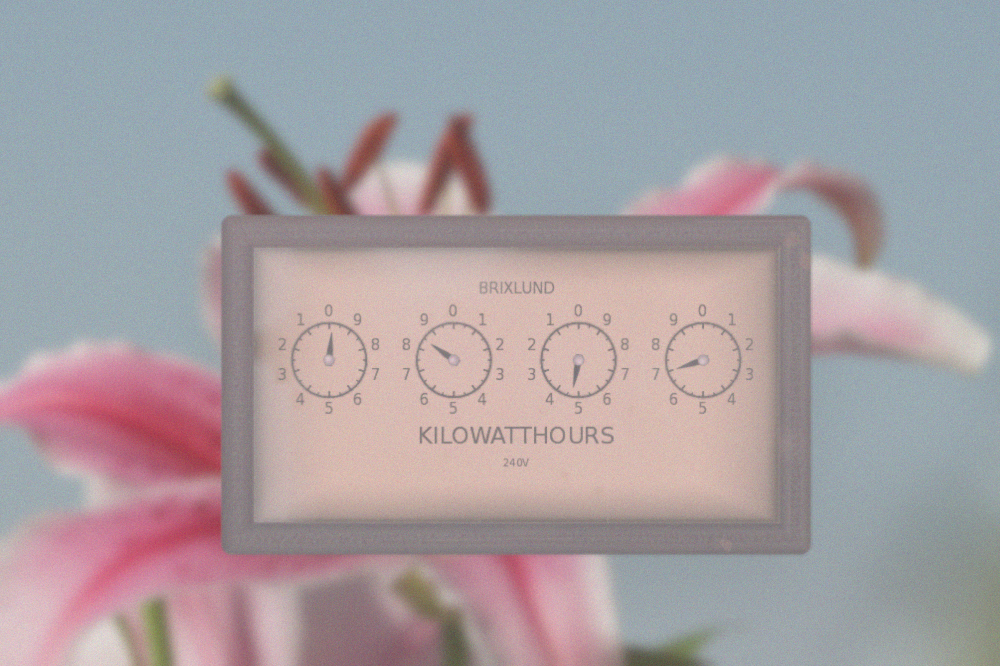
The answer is kWh 9847
